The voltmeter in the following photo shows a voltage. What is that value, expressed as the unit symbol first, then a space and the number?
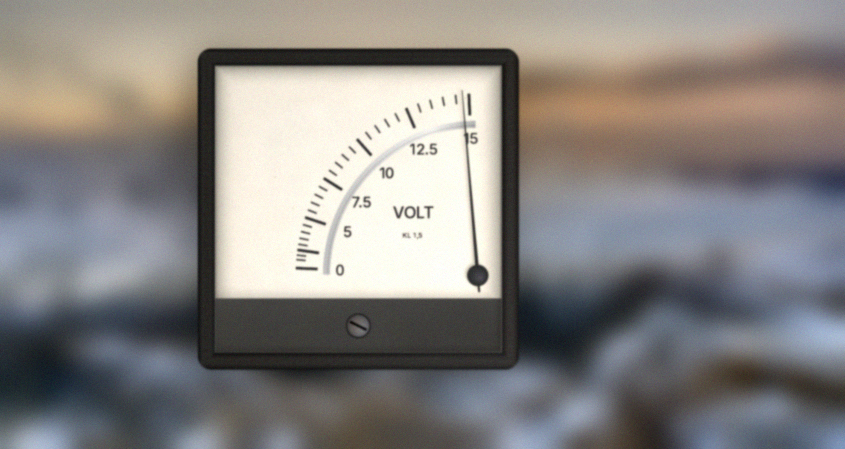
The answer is V 14.75
